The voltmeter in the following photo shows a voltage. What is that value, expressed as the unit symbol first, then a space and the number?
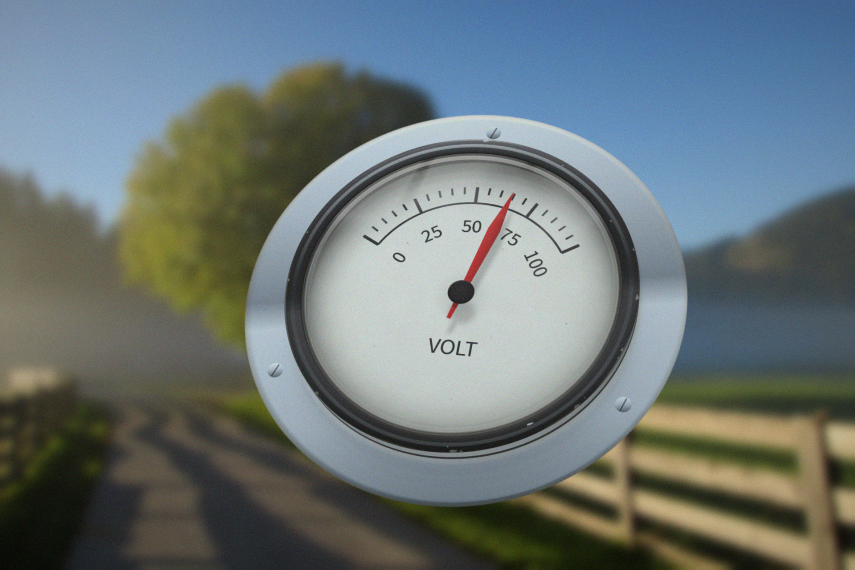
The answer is V 65
